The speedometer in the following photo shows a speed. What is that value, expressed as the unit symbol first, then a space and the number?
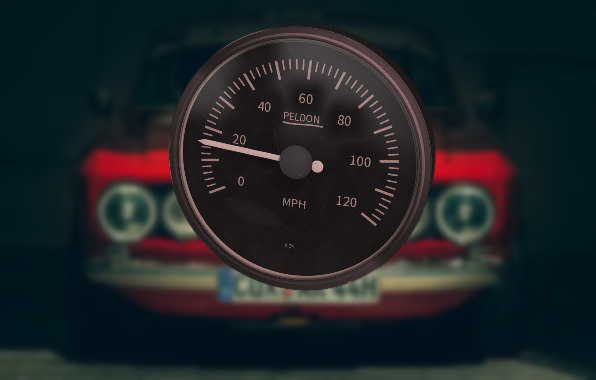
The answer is mph 16
